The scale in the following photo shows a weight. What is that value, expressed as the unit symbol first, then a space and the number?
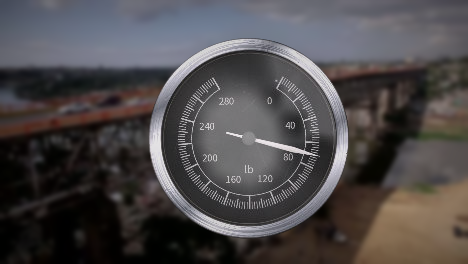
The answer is lb 70
